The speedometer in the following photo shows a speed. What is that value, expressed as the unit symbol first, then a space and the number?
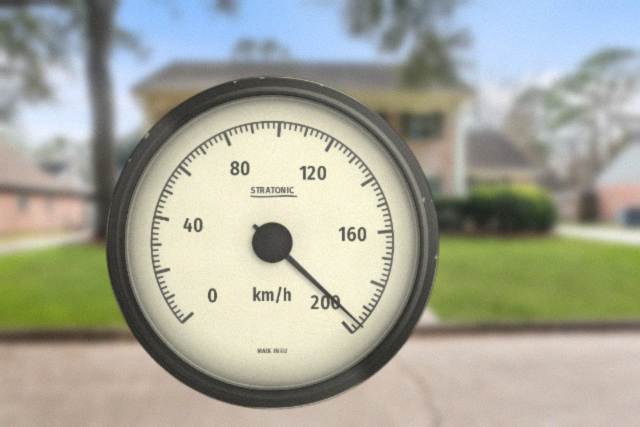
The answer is km/h 196
